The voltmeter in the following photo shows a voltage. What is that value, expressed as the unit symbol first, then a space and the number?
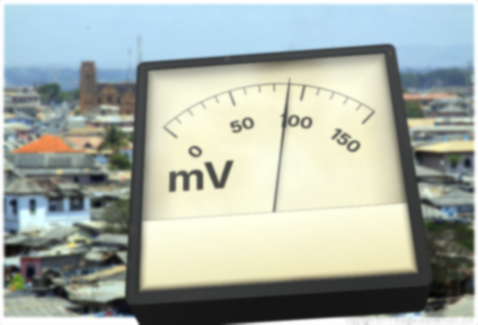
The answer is mV 90
